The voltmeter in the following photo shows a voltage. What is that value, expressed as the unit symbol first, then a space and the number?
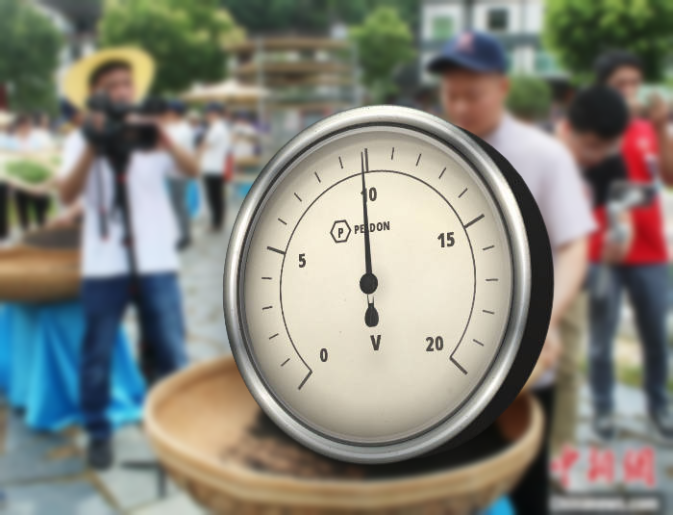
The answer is V 10
